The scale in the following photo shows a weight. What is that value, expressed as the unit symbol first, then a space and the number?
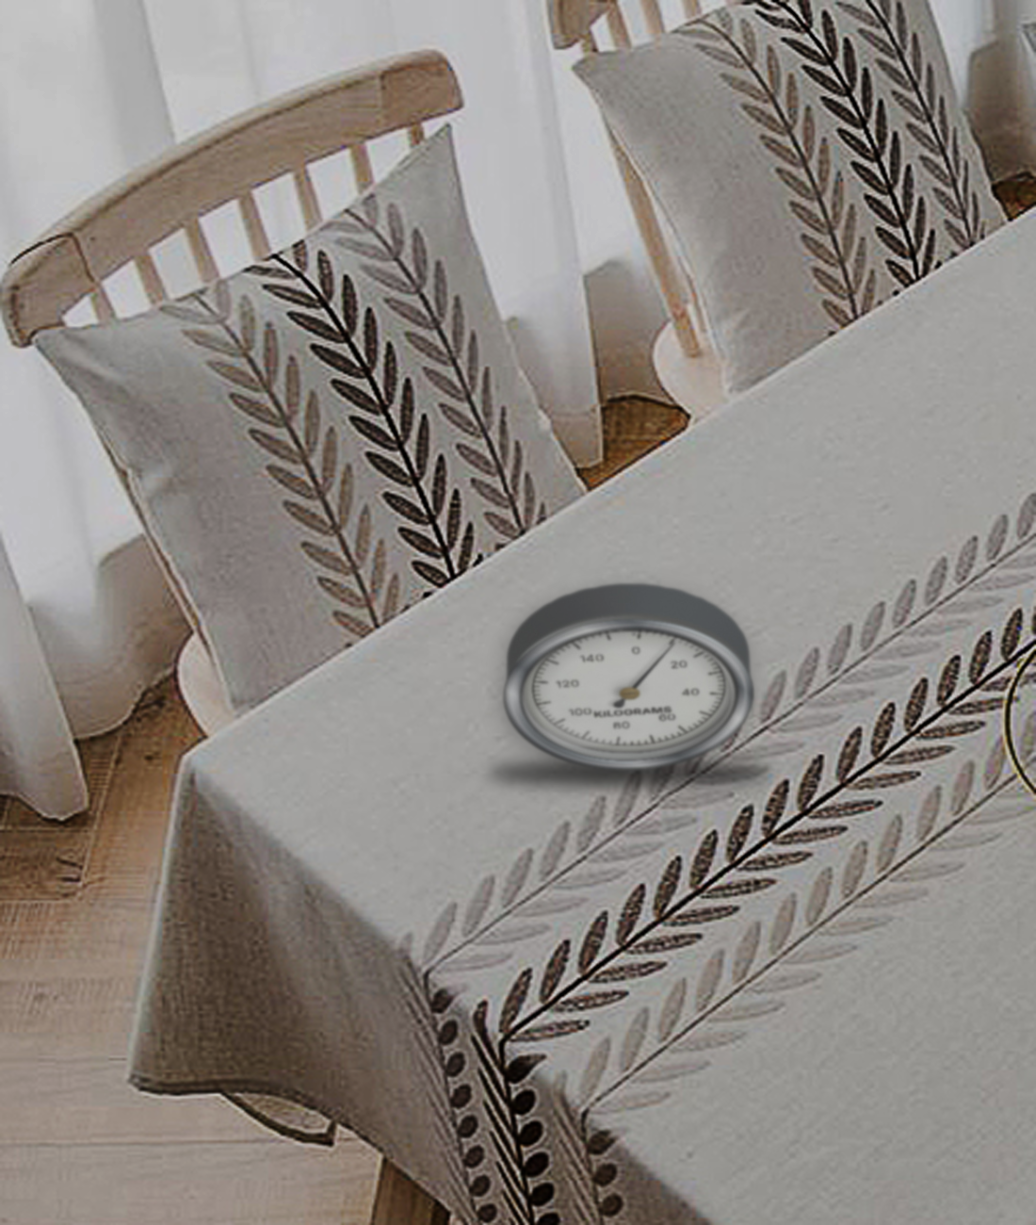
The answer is kg 10
